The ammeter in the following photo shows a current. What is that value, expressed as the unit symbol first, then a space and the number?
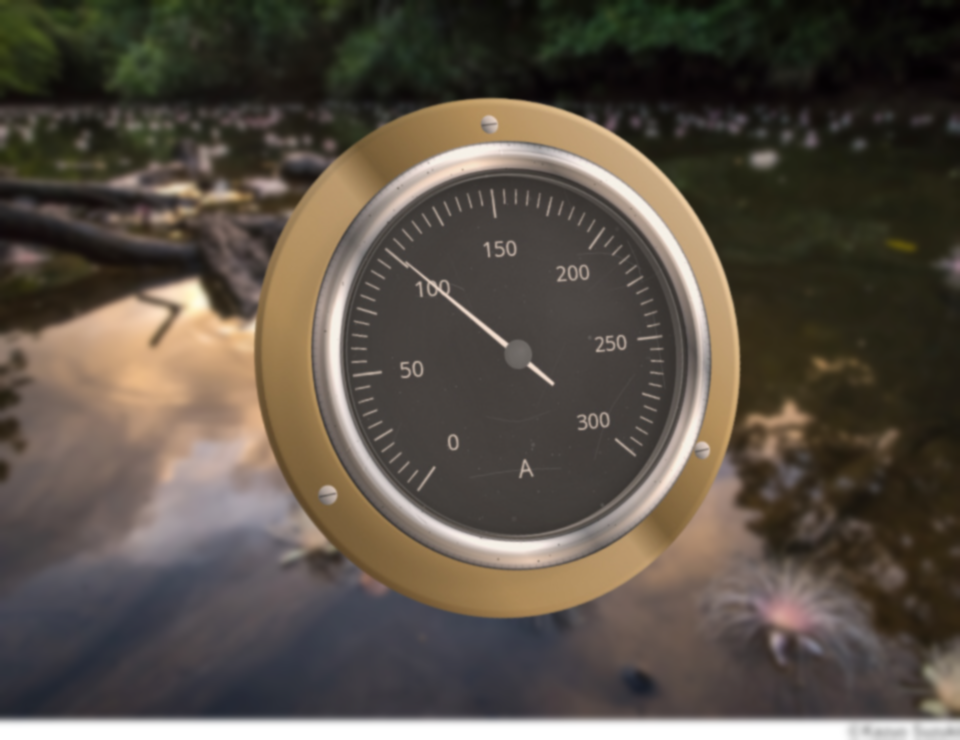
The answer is A 100
